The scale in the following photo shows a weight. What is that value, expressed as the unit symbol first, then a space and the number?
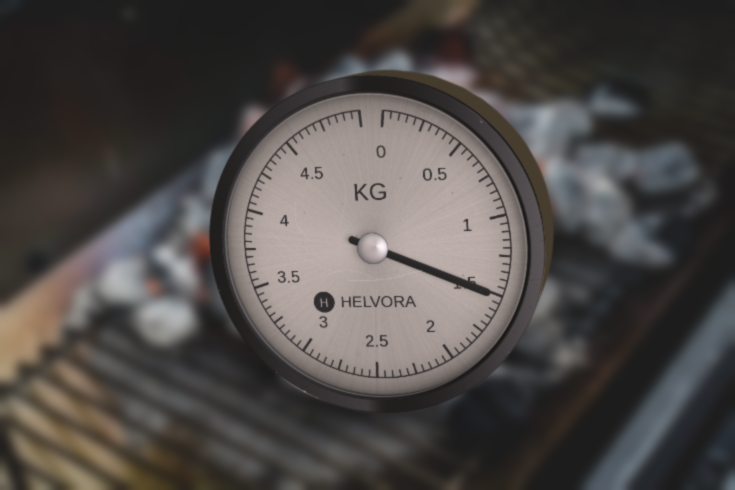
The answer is kg 1.5
